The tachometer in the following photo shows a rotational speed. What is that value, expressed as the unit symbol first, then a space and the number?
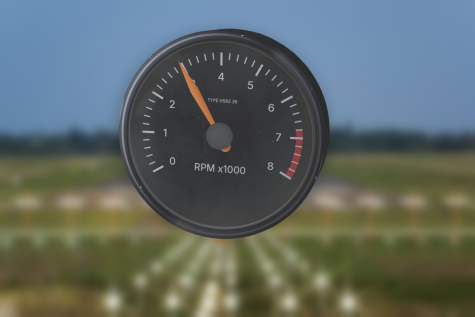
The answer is rpm 3000
